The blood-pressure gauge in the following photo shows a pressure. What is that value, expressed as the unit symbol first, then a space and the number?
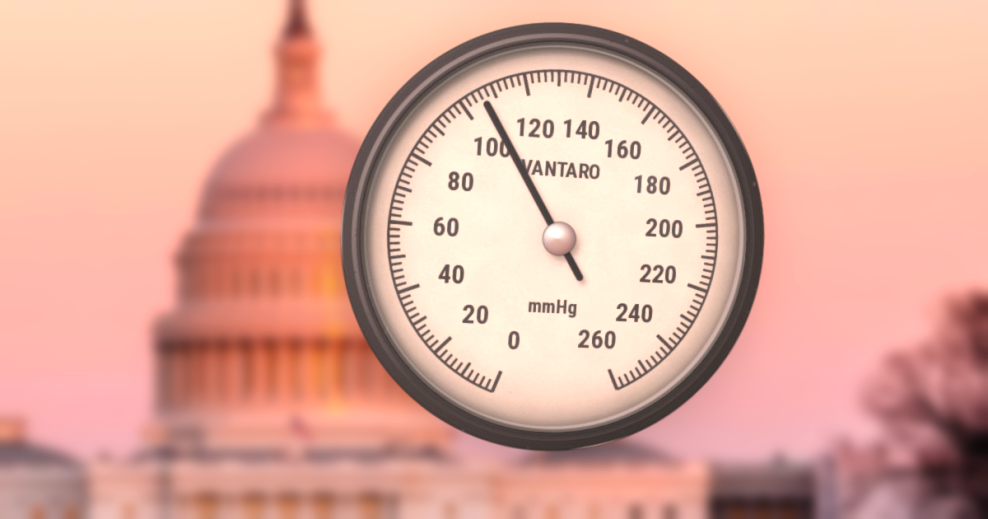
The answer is mmHg 106
